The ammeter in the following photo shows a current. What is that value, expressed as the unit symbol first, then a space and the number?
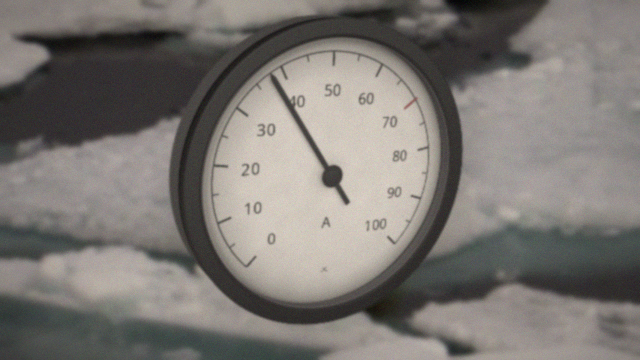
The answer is A 37.5
